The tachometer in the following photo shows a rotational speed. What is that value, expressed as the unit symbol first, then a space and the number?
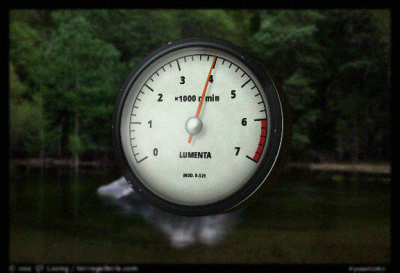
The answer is rpm 4000
